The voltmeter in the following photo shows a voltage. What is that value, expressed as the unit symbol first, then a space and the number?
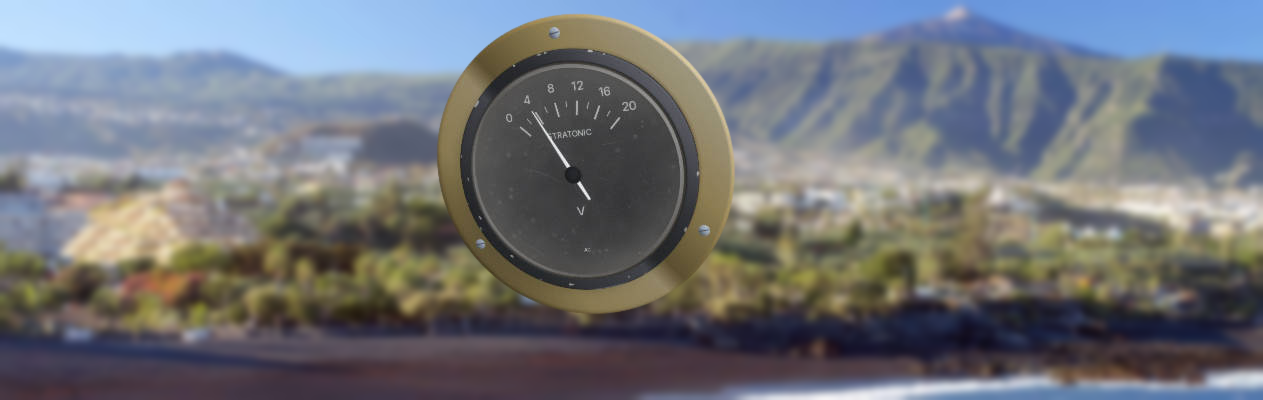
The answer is V 4
